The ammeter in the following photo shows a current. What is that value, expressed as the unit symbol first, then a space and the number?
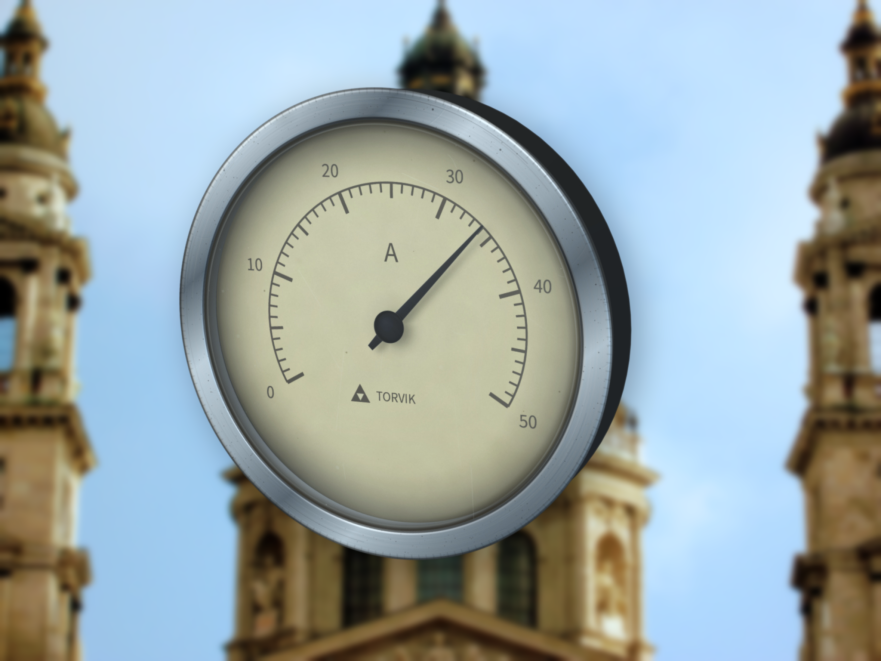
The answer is A 34
